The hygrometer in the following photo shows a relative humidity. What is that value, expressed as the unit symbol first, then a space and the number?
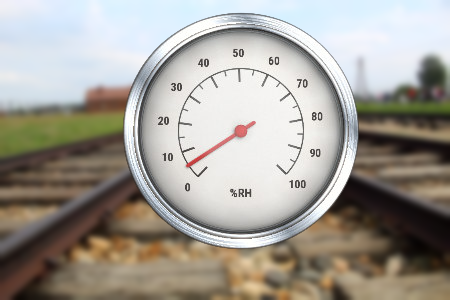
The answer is % 5
